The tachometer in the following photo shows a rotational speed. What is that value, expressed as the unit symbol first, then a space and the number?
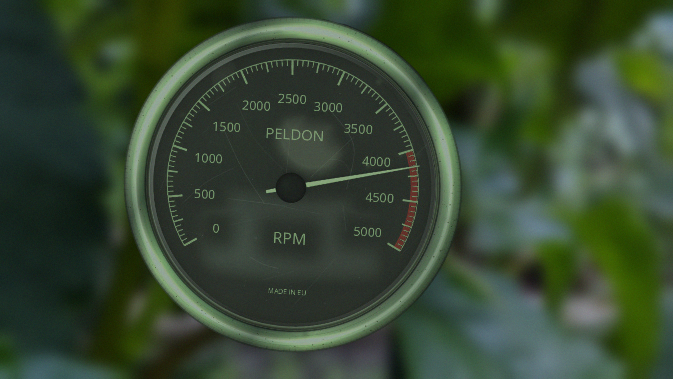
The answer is rpm 4150
